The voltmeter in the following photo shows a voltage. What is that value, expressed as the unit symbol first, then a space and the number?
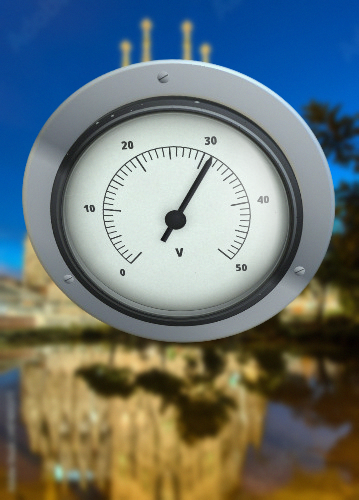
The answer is V 31
